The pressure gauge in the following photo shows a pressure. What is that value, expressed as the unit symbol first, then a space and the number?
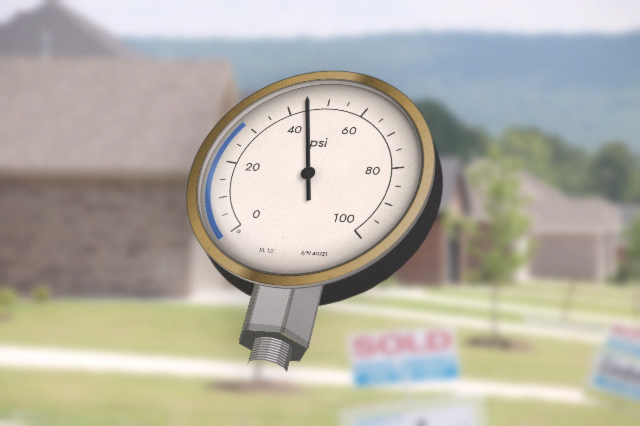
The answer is psi 45
